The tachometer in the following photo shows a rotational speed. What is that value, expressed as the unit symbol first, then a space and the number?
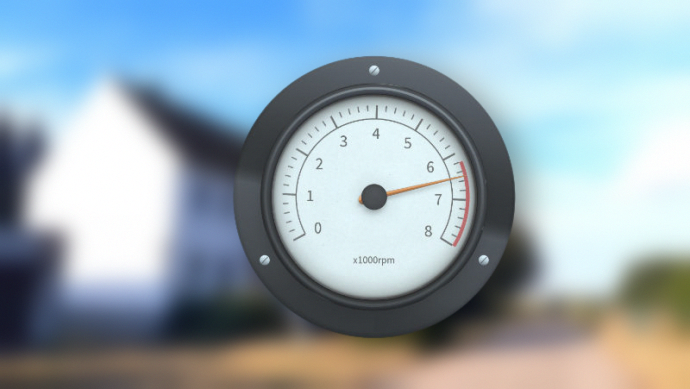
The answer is rpm 6500
